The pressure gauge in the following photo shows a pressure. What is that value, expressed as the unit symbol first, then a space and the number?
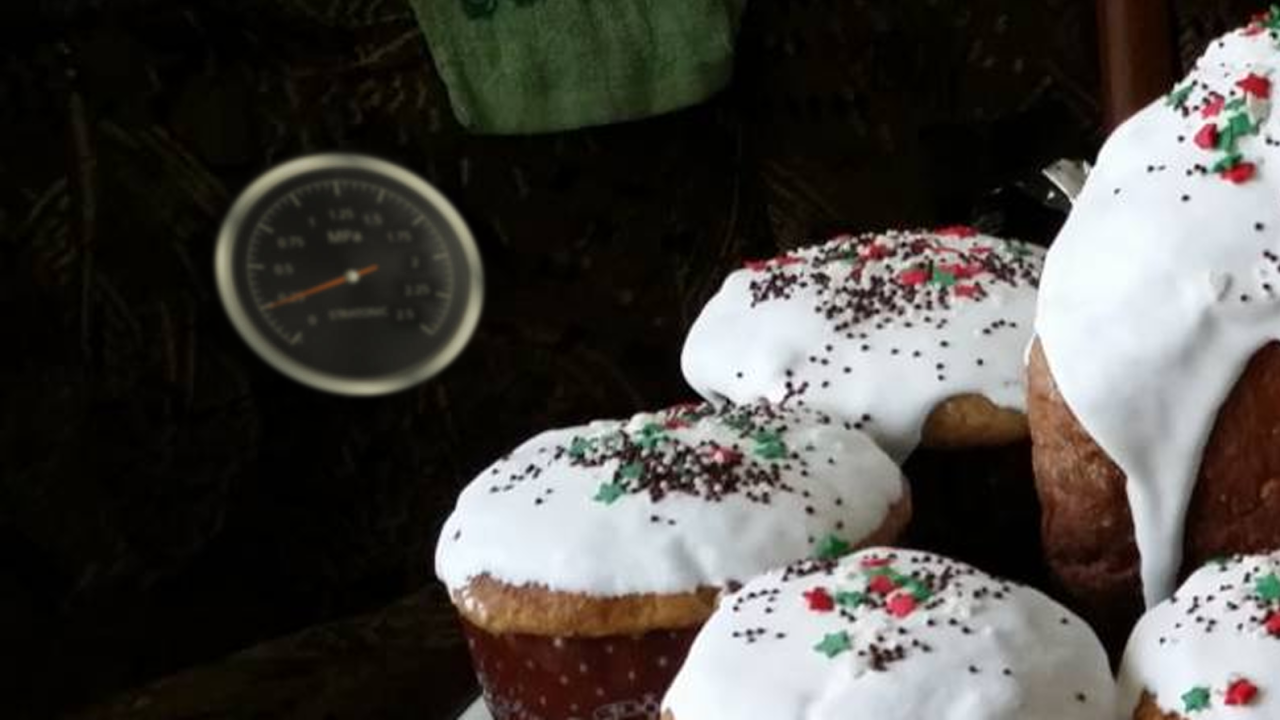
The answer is MPa 0.25
